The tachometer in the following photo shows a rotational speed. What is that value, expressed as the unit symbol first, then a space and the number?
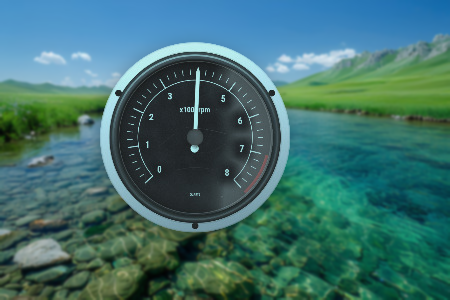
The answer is rpm 4000
